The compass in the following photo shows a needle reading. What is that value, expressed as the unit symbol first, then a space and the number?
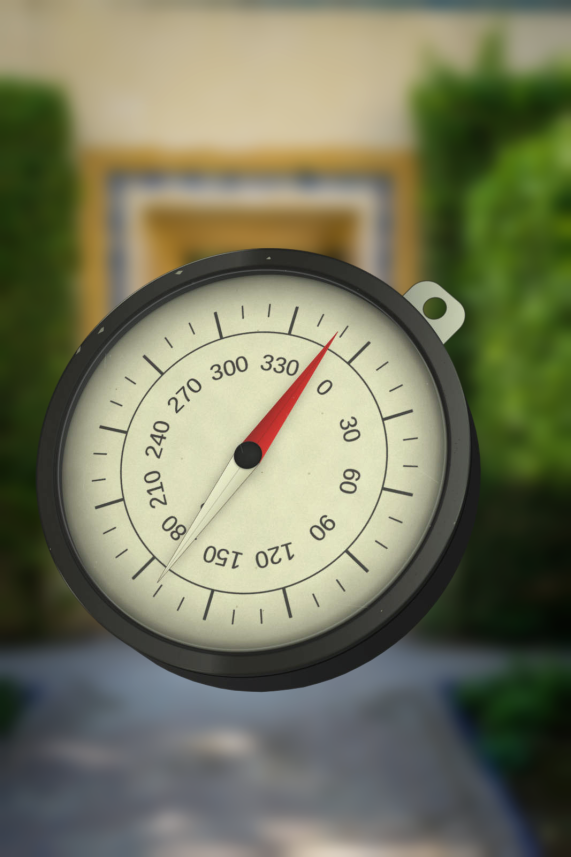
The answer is ° 350
